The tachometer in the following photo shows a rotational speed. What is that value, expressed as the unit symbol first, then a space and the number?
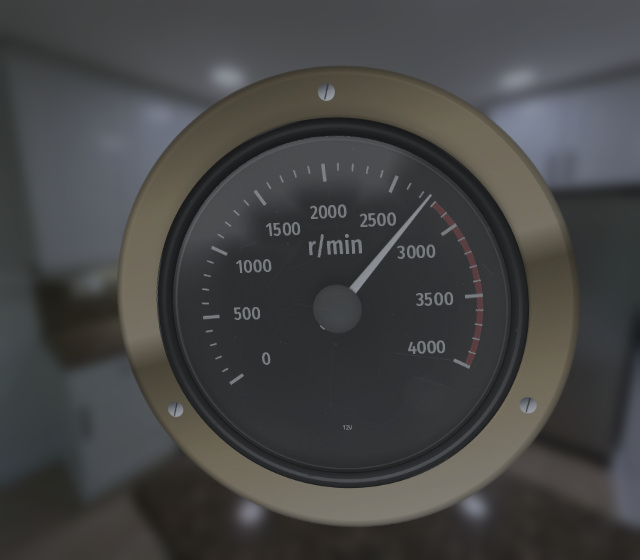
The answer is rpm 2750
